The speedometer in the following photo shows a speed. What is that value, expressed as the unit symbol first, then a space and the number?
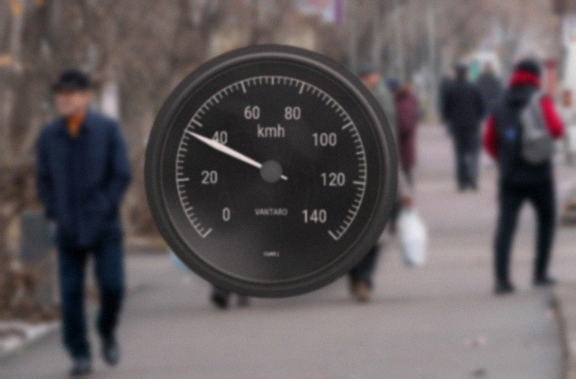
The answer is km/h 36
